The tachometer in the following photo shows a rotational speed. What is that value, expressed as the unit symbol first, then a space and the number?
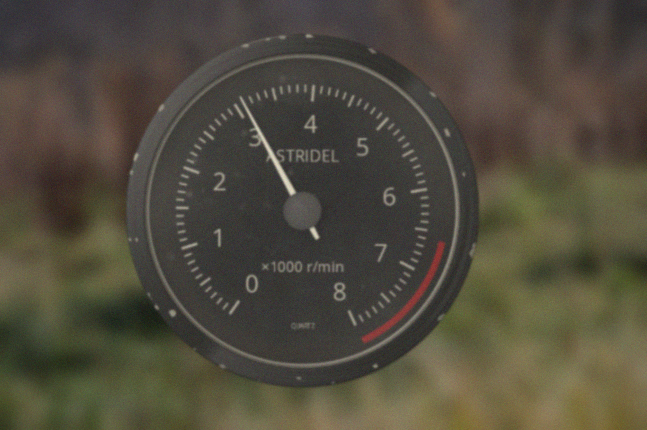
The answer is rpm 3100
